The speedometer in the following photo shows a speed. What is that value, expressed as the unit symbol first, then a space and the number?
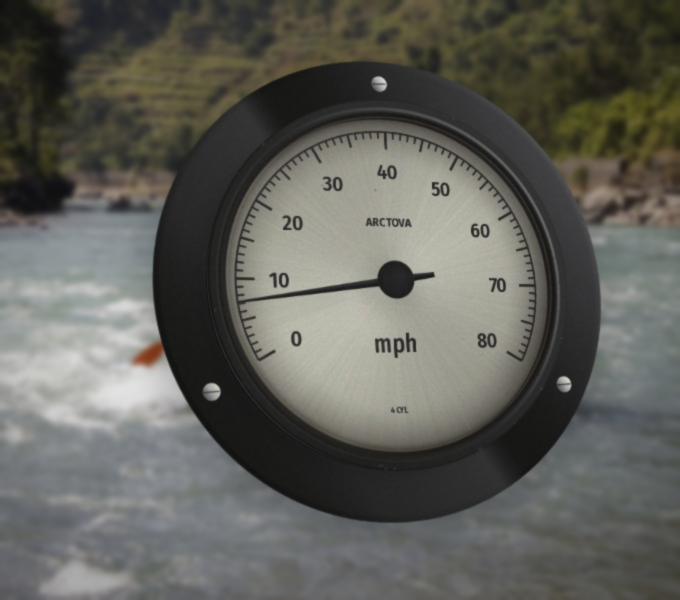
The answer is mph 7
